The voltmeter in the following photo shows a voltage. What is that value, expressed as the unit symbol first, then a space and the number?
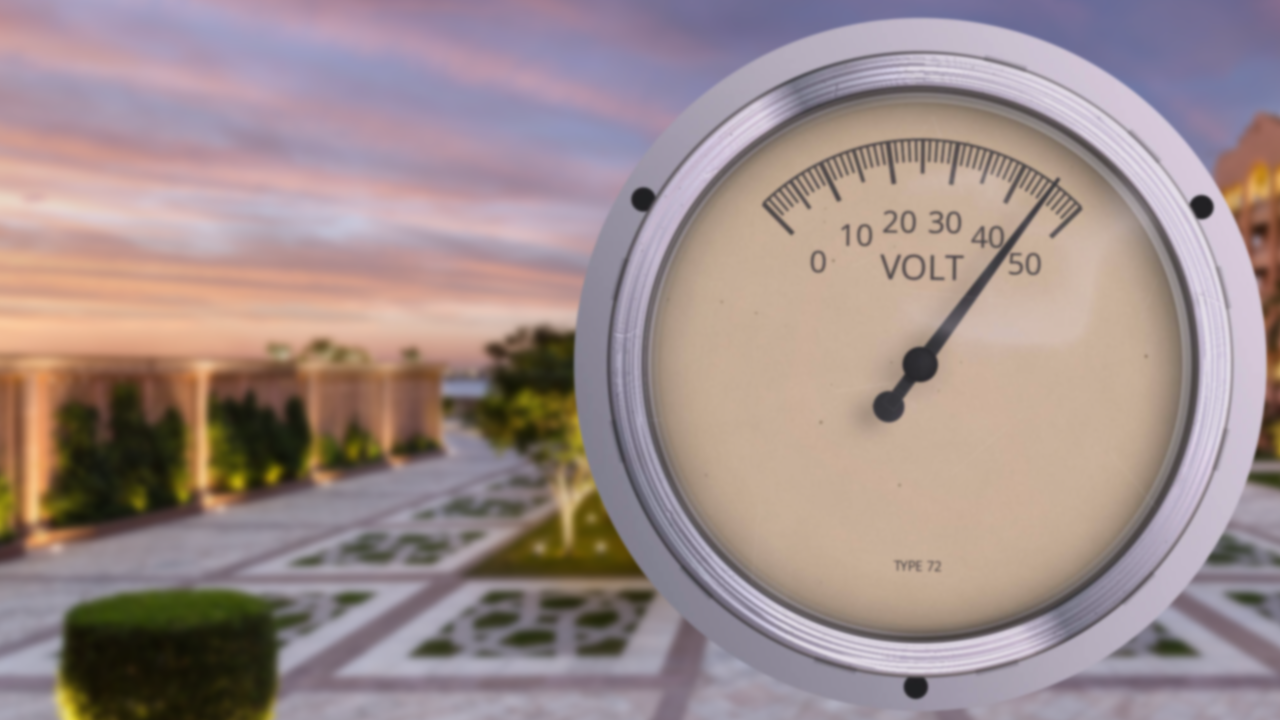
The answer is V 45
